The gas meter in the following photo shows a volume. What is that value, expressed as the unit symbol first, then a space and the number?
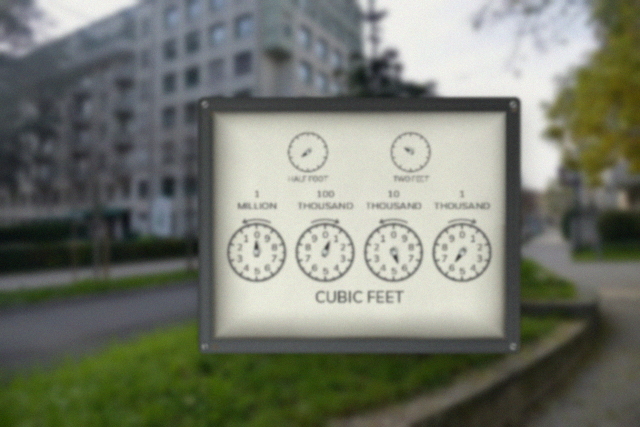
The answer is ft³ 5600
